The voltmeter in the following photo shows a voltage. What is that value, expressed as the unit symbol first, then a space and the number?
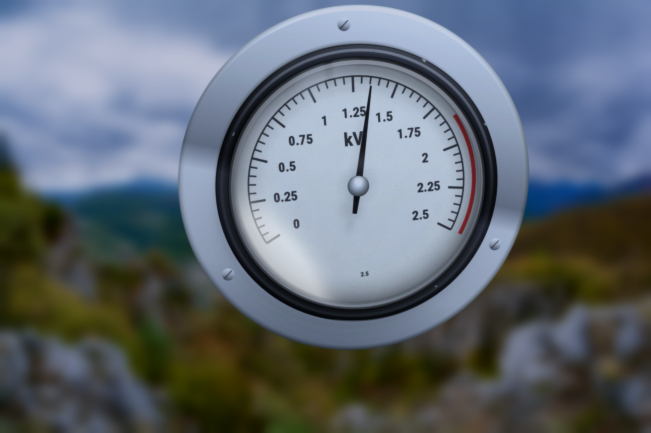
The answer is kV 1.35
